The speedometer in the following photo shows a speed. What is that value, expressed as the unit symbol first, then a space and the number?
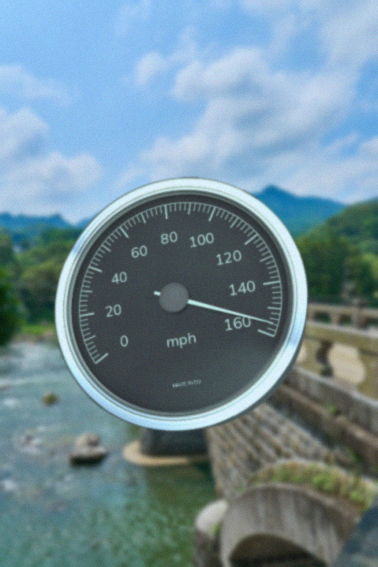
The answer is mph 156
